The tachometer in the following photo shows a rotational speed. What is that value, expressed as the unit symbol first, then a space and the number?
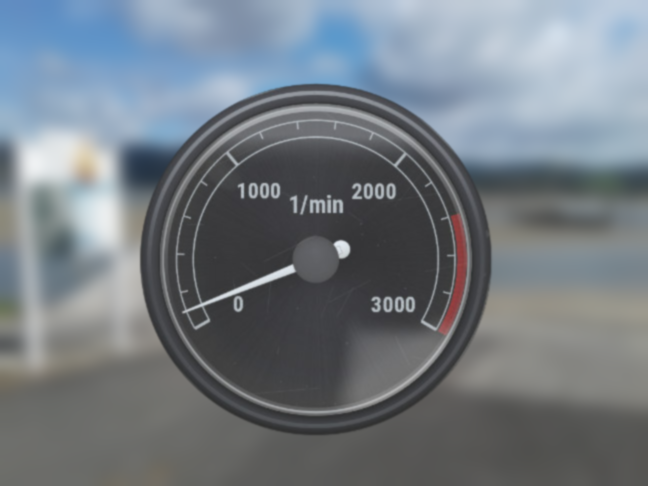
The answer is rpm 100
